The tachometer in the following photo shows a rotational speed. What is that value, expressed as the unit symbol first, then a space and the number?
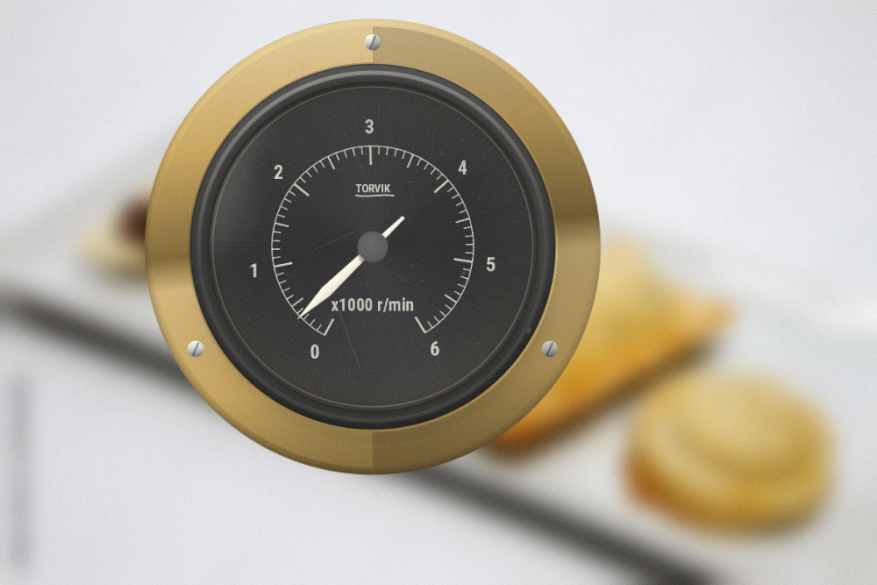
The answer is rpm 350
